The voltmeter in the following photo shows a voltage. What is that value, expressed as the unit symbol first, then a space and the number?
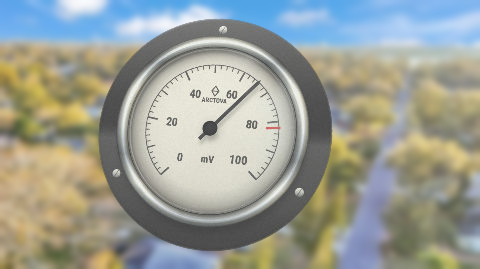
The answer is mV 66
